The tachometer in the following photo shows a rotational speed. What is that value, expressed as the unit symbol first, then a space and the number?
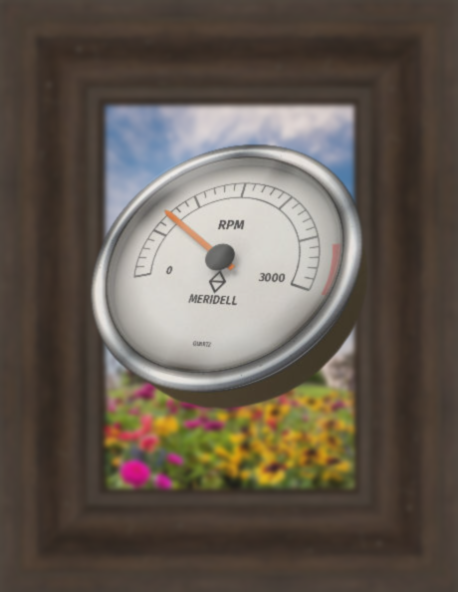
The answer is rpm 700
